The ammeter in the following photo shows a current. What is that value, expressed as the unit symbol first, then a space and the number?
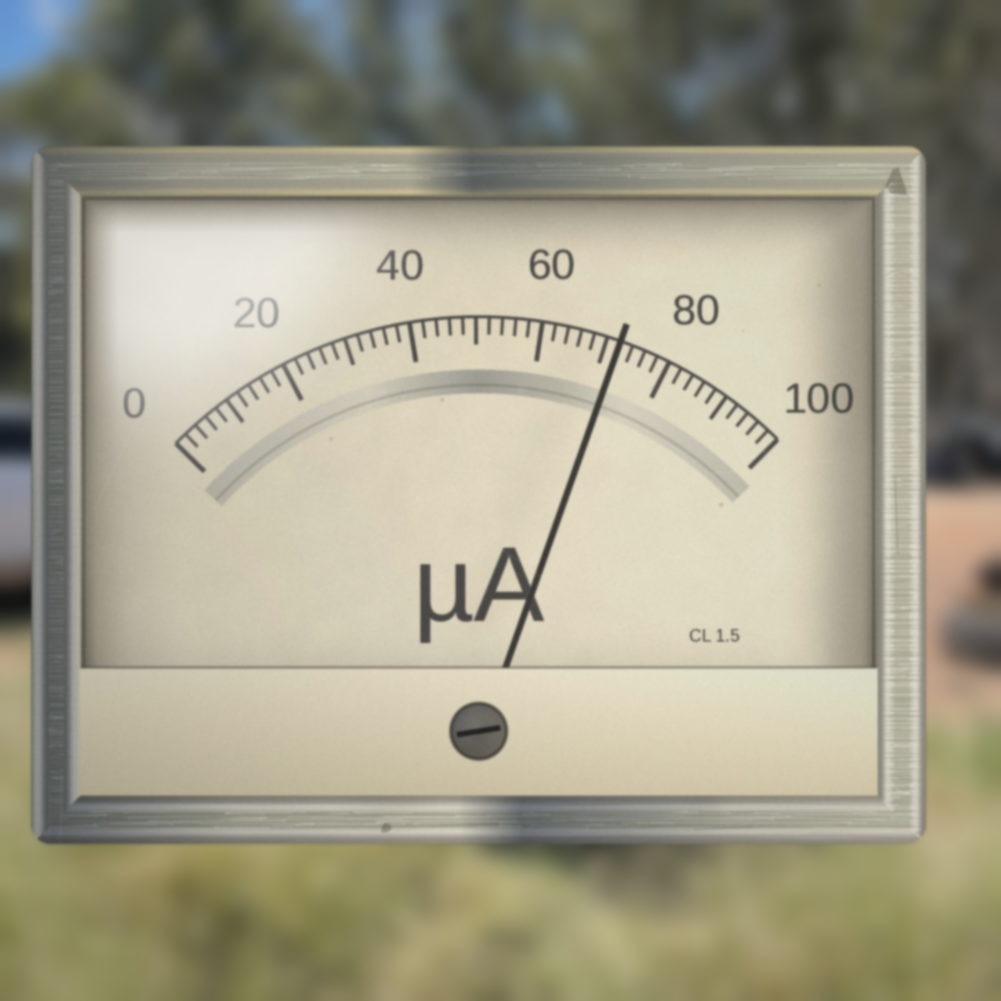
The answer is µA 72
